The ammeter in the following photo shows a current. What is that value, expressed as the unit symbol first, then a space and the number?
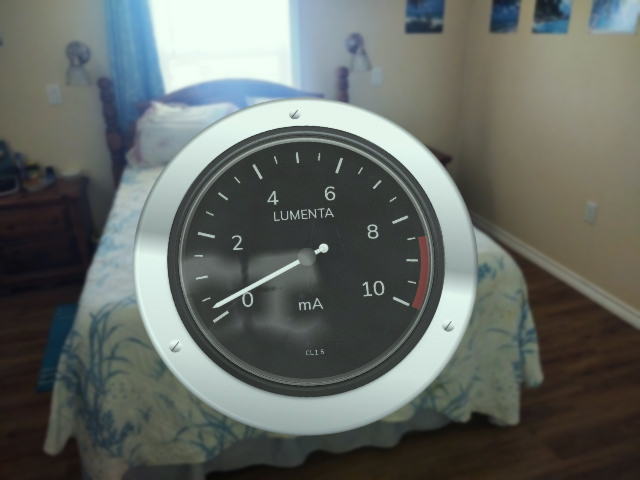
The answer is mA 0.25
